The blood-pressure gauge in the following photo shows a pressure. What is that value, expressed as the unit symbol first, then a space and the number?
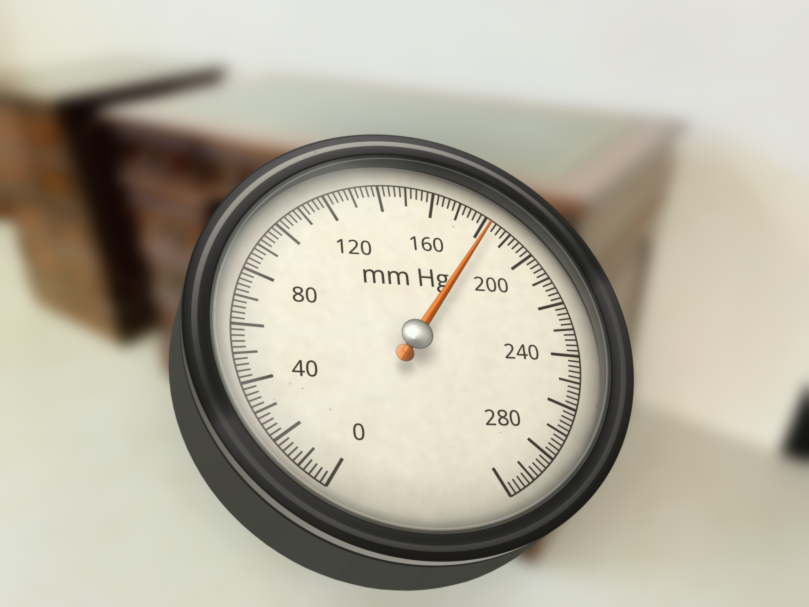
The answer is mmHg 182
